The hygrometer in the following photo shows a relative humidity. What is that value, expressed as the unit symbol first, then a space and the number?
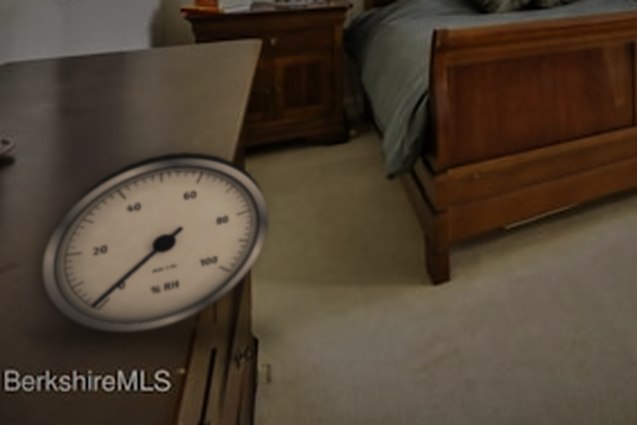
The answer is % 2
